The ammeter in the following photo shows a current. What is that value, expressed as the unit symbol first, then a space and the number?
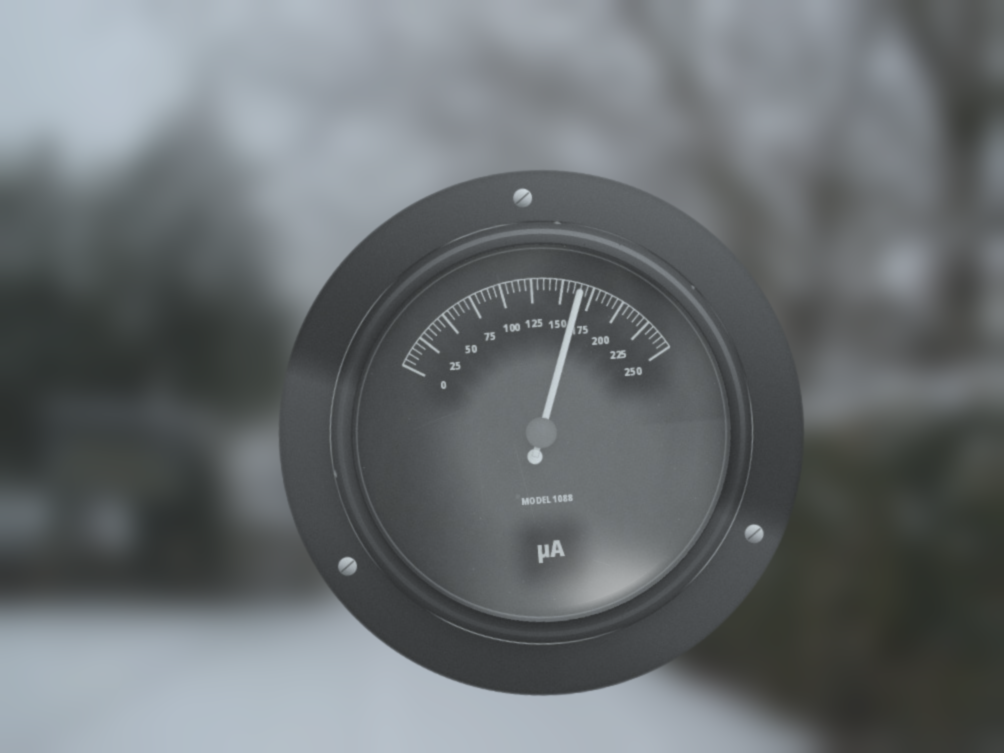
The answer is µA 165
